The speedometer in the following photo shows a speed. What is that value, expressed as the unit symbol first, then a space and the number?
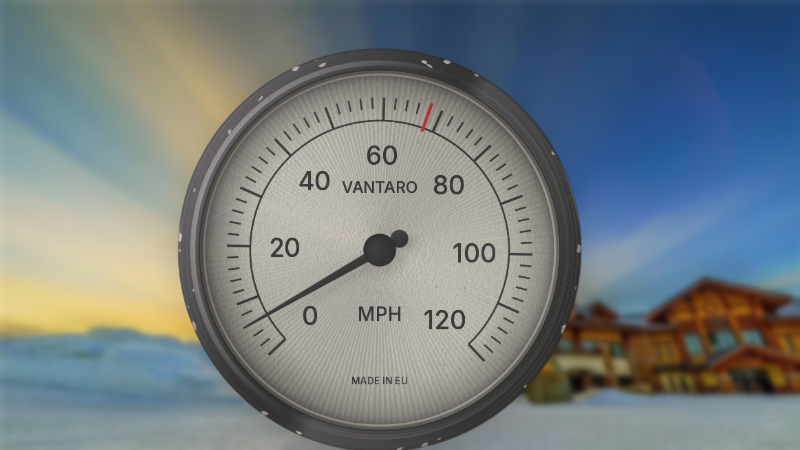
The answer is mph 6
